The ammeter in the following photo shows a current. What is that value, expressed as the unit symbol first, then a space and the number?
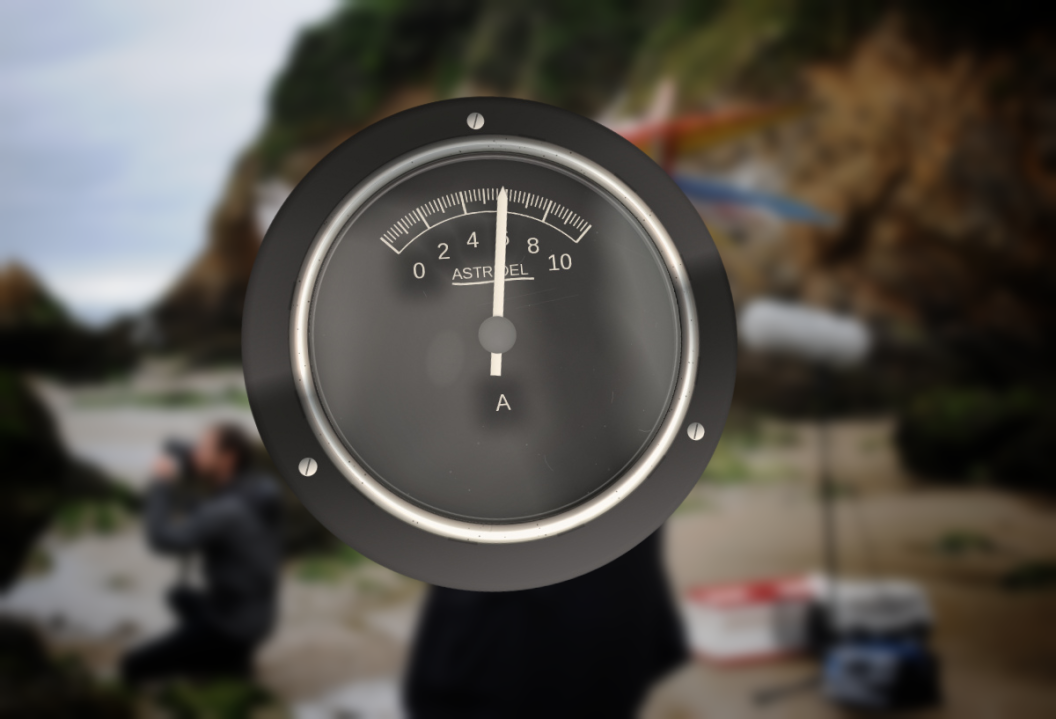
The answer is A 5.8
